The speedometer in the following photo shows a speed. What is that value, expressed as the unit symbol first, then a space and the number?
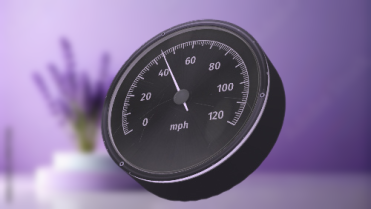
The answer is mph 45
